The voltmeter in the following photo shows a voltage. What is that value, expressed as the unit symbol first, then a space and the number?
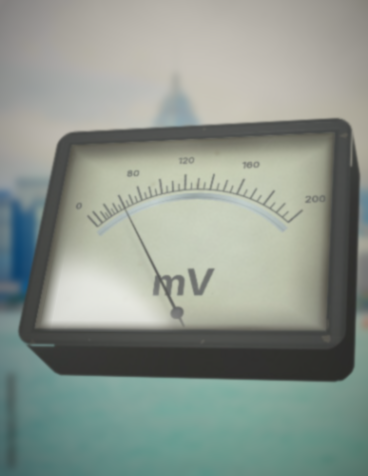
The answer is mV 60
